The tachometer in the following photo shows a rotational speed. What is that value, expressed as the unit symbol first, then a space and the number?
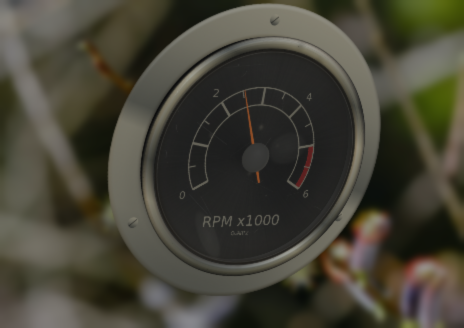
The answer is rpm 2500
